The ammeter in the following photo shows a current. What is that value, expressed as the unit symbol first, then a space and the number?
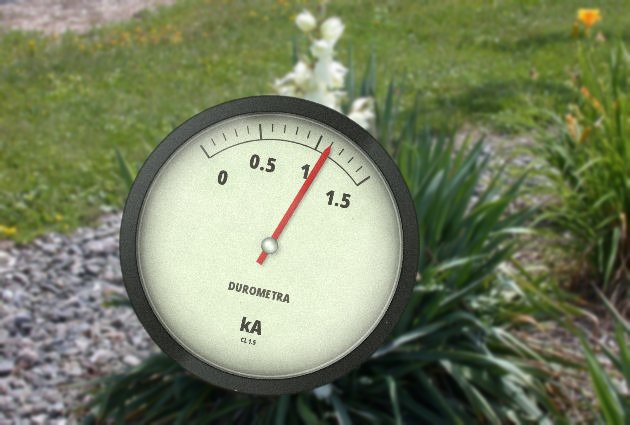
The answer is kA 1.1
